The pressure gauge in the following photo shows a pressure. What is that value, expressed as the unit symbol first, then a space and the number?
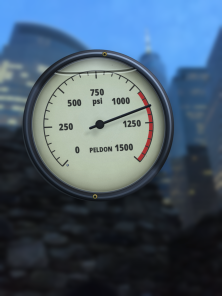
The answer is psi 1150
